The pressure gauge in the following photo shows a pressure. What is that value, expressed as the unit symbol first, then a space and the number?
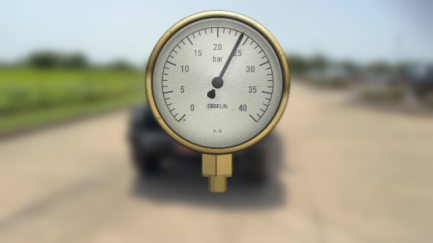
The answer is bar 24
